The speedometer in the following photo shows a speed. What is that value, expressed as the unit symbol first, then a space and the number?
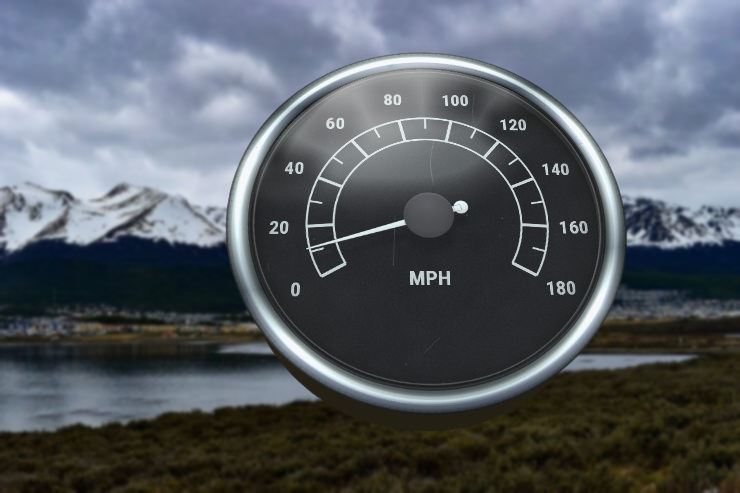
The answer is mph 10
